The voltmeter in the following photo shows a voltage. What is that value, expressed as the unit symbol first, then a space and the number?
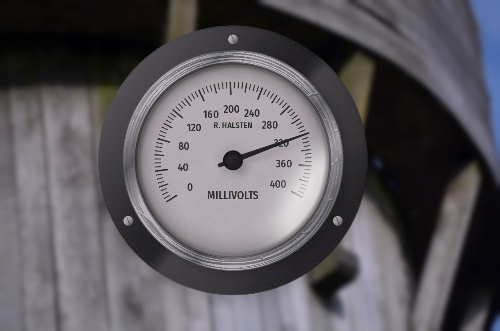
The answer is mV 320
